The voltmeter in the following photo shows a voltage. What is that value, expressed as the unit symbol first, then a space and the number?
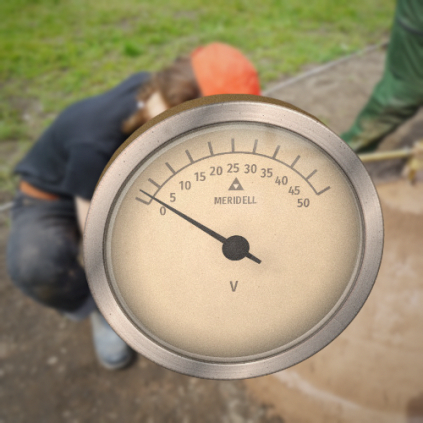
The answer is V 2.5
